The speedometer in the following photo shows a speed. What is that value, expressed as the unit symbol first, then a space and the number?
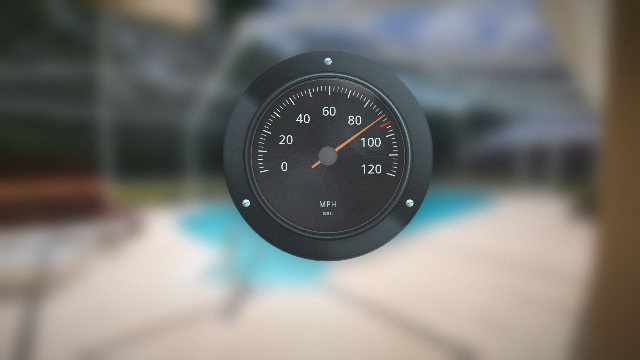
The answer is mph 90
